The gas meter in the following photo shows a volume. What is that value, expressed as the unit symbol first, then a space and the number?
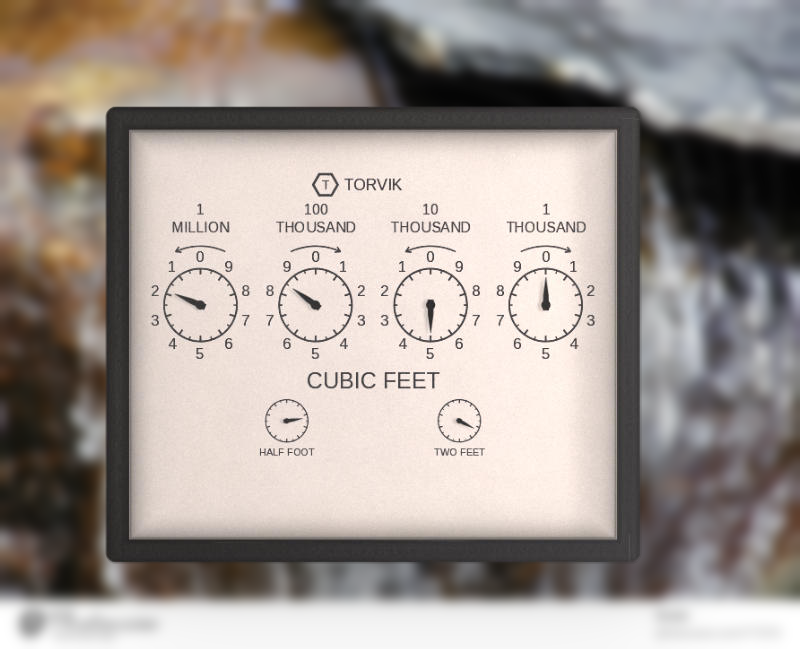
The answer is ft³ 185000
